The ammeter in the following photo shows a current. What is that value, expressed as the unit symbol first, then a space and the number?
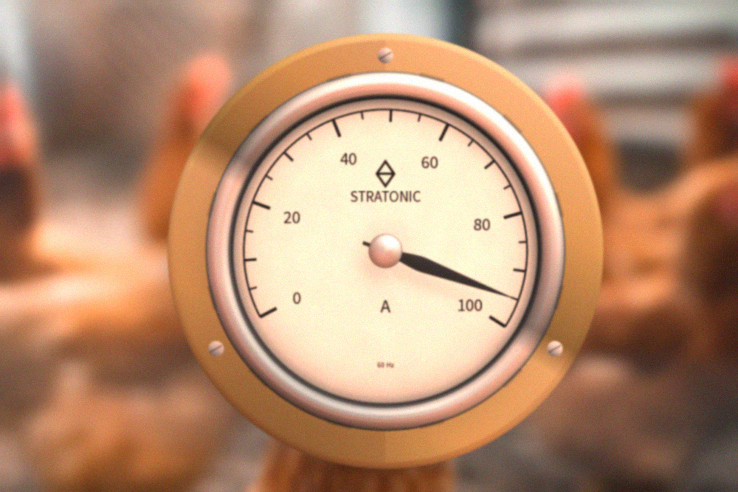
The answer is A 95
